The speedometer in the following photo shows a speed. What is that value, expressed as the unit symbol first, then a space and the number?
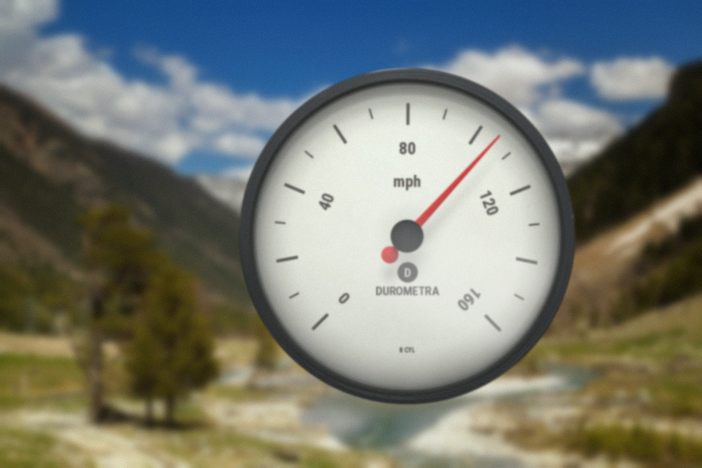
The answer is mph 105
